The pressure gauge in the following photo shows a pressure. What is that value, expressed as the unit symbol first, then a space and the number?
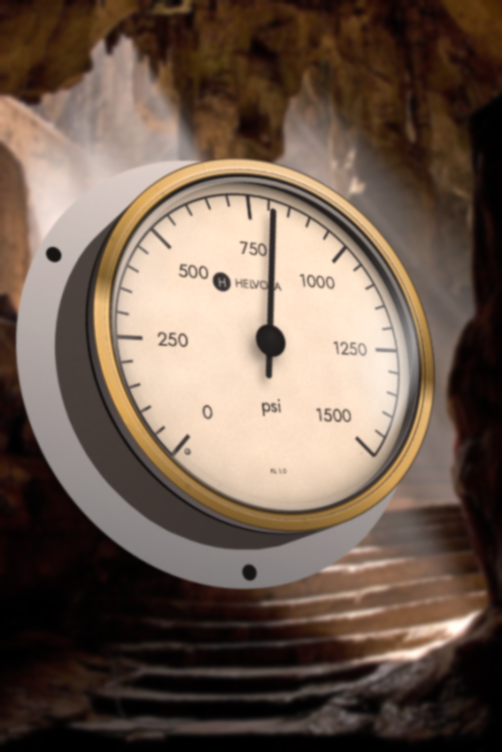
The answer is psi 800
